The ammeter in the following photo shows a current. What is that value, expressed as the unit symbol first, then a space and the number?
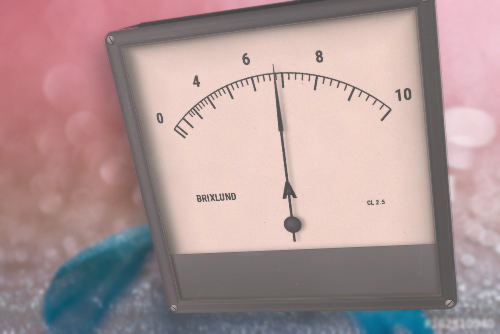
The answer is A 6.8
